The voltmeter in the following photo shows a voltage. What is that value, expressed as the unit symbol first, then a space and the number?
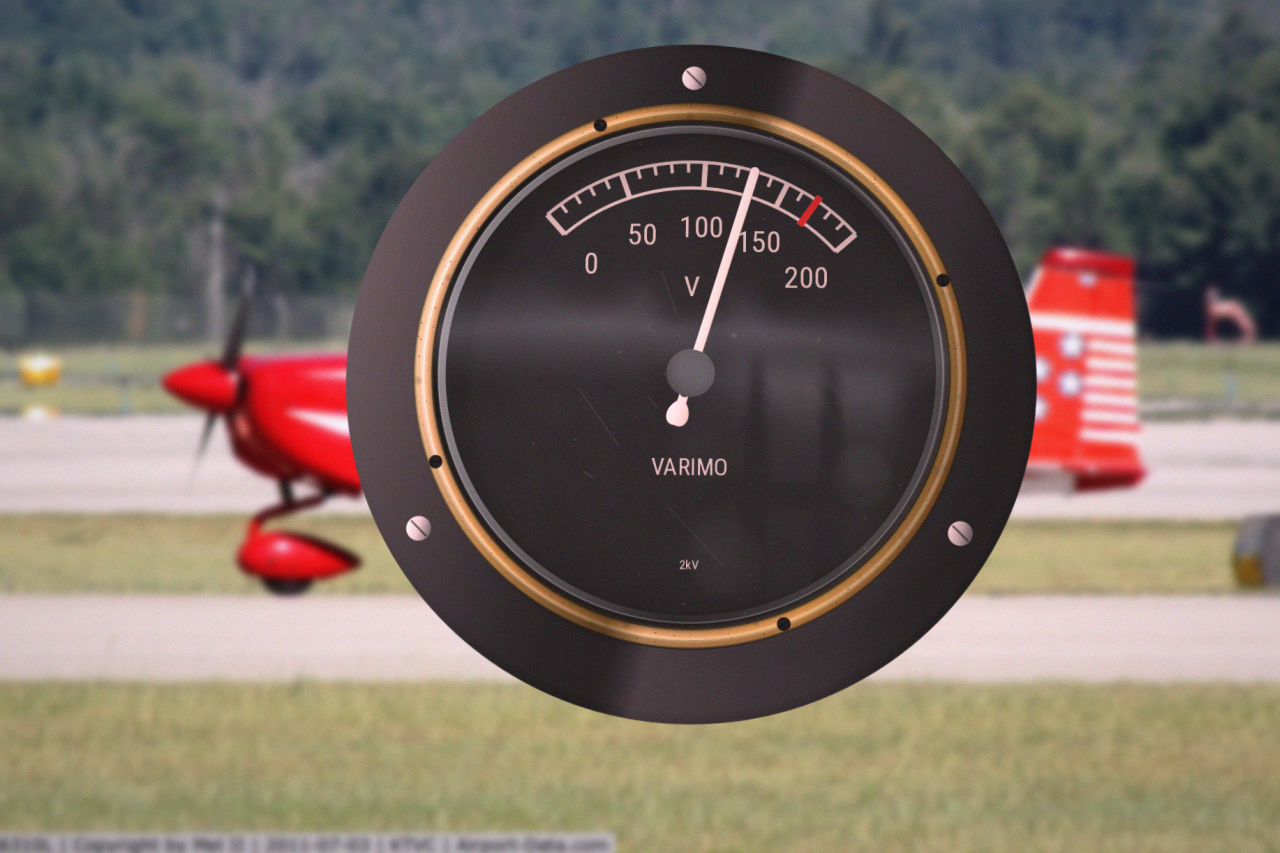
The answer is V 130
